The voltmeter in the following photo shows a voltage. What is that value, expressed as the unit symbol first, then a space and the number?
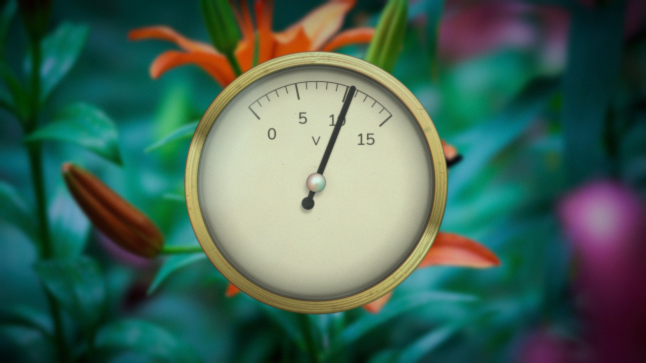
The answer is V 10.5
